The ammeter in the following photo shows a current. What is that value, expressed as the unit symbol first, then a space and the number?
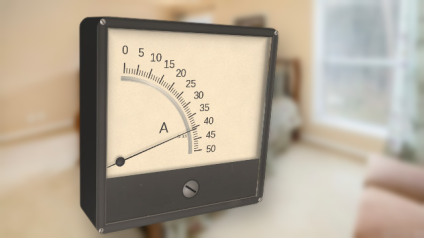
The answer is A 40
